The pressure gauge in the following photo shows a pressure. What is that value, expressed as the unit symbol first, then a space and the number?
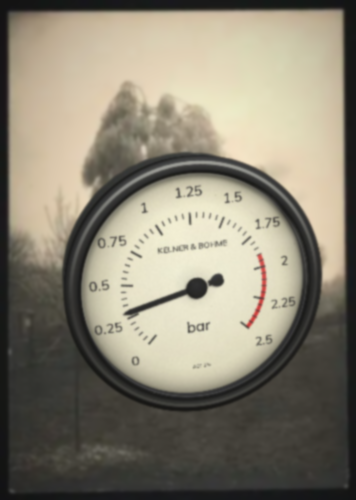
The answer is bar 0.3
